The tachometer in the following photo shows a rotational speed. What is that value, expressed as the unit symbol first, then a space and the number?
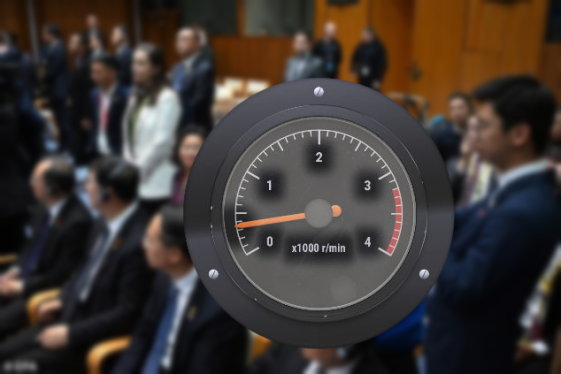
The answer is rpm 350
